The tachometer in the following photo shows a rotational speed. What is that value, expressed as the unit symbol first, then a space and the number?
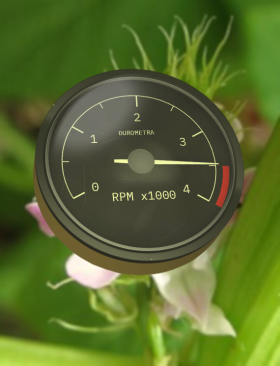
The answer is rpm 3500
